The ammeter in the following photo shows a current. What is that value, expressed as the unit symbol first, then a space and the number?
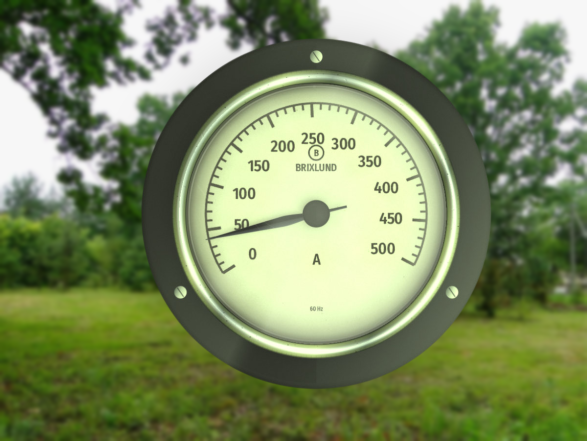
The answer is A 40
